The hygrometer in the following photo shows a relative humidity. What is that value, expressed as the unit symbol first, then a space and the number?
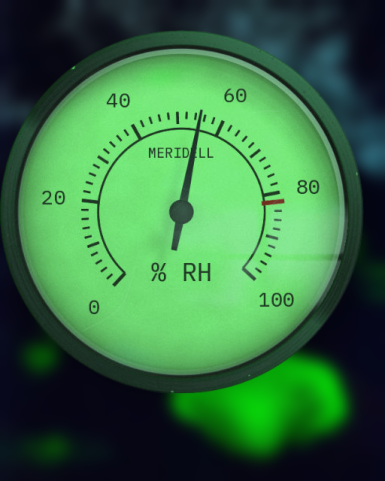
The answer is % 55
